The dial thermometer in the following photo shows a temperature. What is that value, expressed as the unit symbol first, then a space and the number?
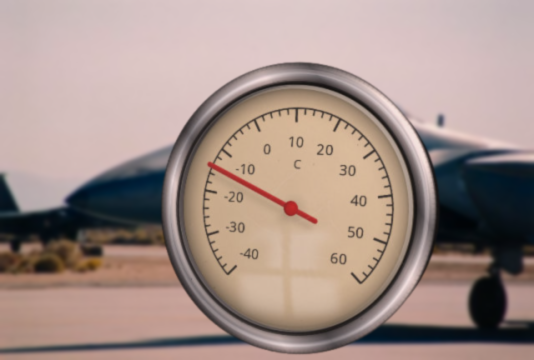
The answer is °C -14
